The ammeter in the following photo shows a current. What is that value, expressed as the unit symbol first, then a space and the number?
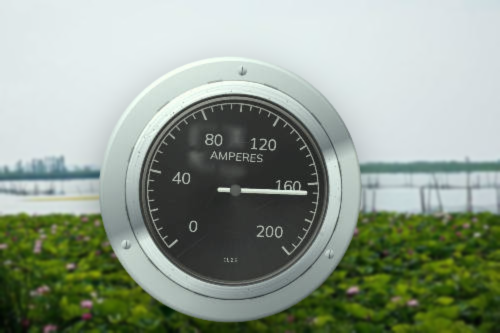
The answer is A 165
